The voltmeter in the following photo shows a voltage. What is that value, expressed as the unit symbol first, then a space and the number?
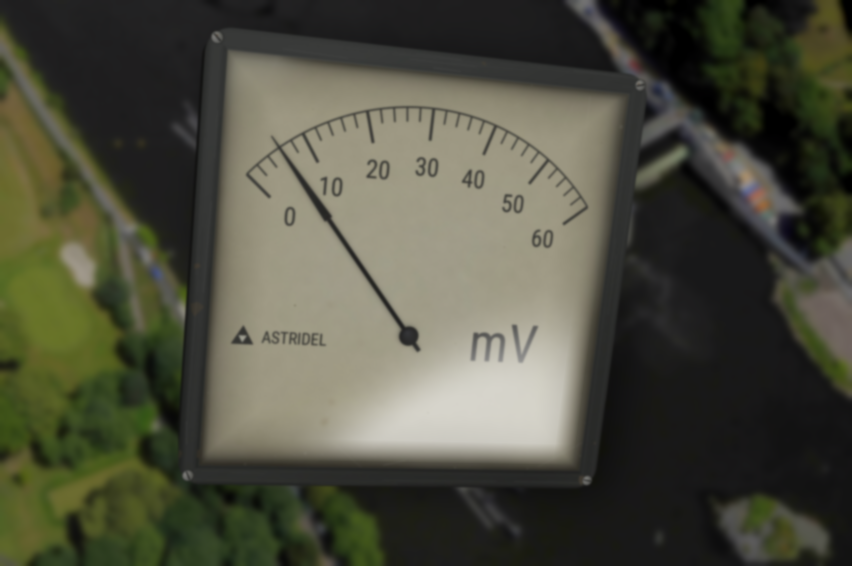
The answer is mV 6
